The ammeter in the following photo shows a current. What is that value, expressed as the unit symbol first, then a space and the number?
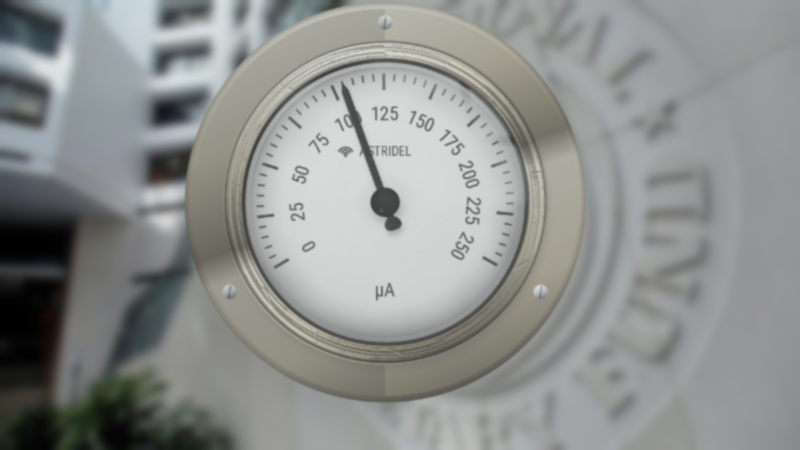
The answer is µA 105
